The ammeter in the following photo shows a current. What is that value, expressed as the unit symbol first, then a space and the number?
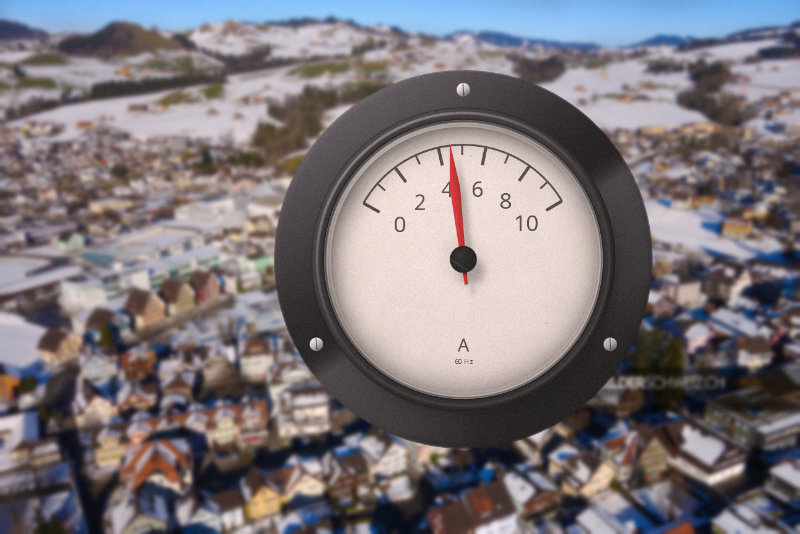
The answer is A 4.5
